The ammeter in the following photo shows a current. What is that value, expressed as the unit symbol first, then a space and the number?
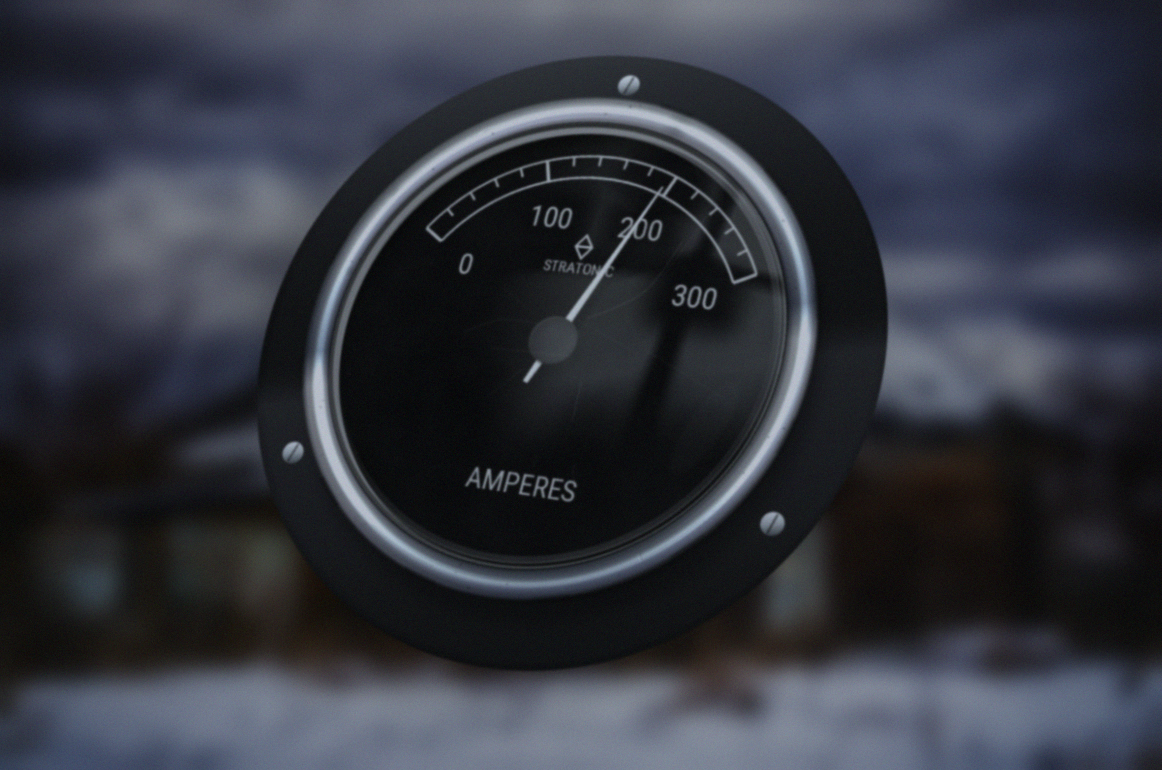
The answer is A 200
